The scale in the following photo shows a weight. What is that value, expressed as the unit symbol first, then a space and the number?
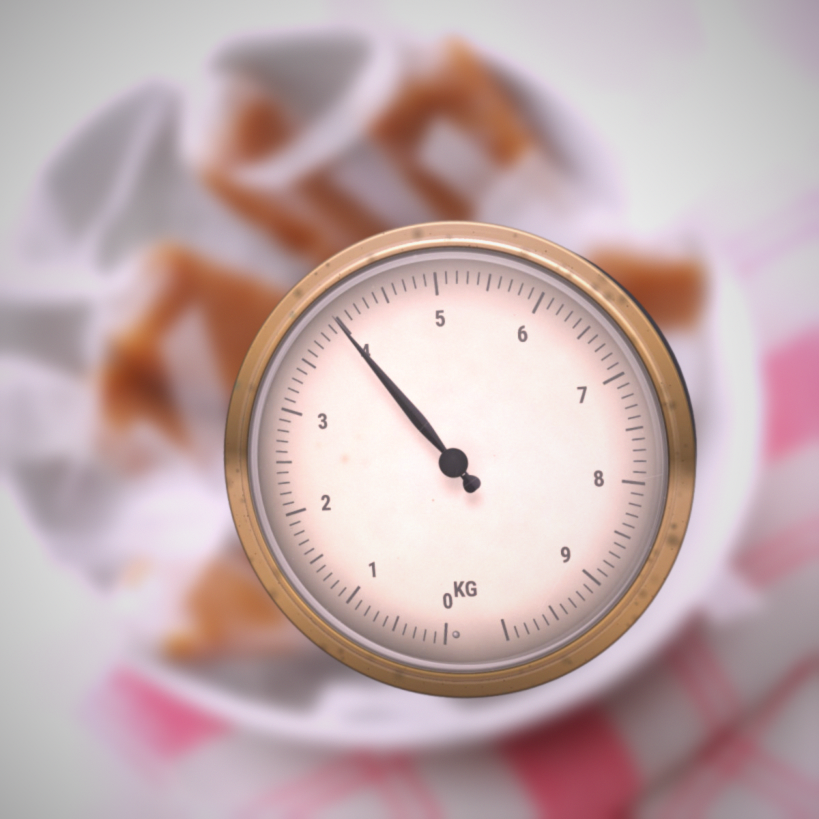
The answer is kg 4
